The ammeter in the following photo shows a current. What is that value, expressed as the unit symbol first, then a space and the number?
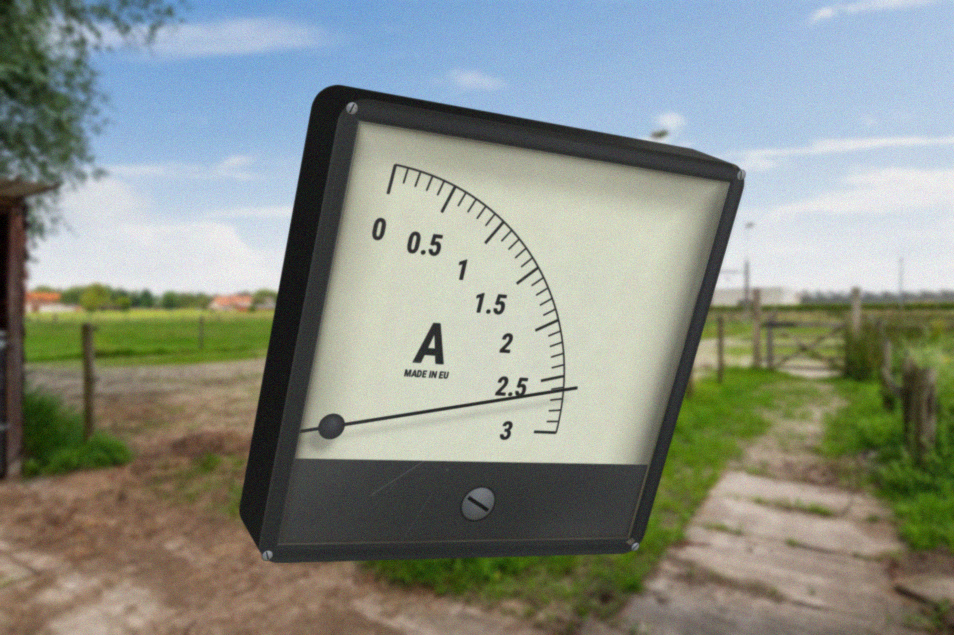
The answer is A 2.6
